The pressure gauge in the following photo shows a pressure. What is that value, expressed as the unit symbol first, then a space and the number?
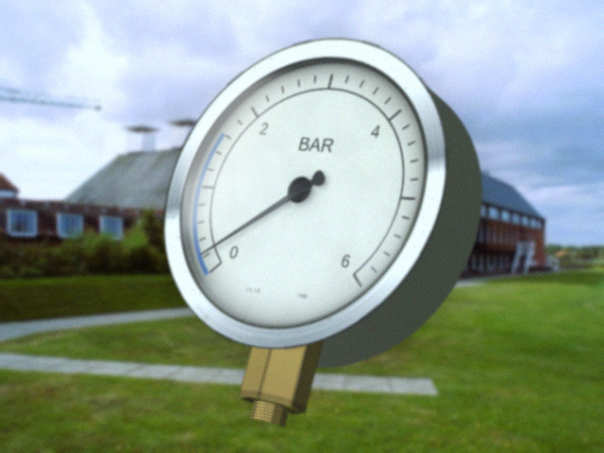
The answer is bar 0.2
